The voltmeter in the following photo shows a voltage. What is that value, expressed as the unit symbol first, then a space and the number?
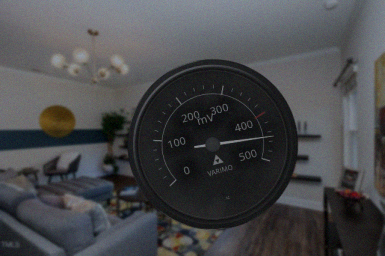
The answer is mV 450
